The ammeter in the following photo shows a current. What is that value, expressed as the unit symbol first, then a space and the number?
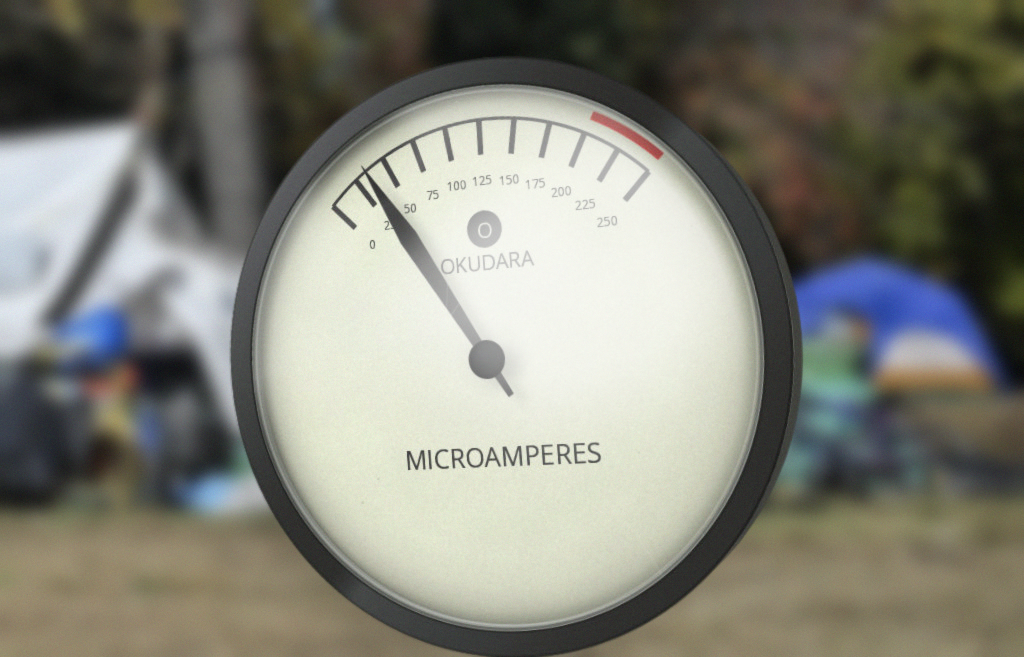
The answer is µA 37.5
